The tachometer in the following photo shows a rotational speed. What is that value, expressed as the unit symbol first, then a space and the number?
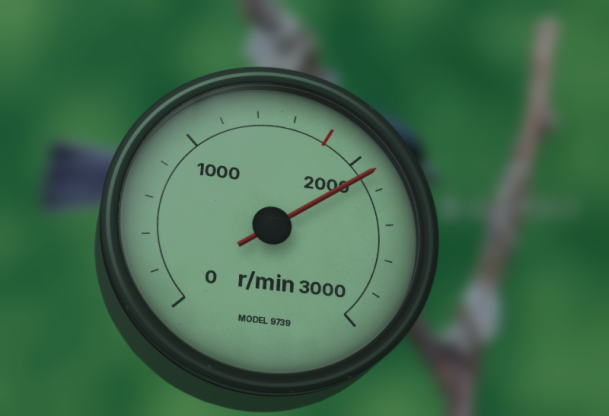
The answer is rpm 2100
